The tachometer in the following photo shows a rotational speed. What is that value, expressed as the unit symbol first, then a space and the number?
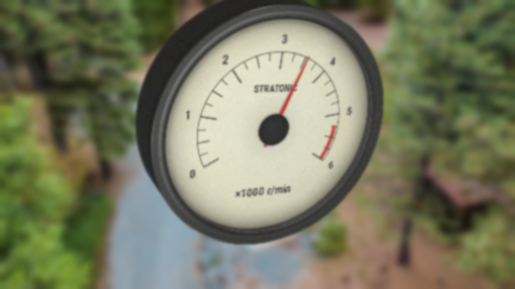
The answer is rpm 3500
